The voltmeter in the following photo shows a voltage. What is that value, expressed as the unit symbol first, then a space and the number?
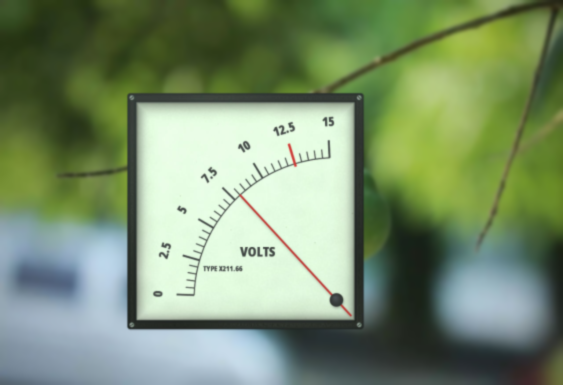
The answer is V 8
